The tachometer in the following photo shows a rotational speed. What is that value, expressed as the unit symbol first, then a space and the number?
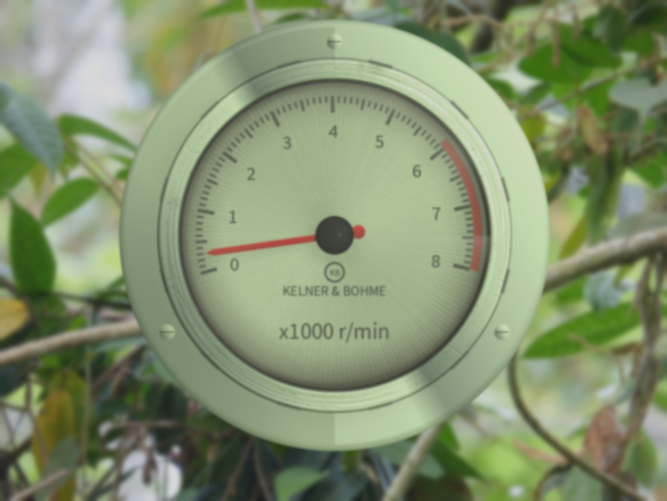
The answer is rpm 300
